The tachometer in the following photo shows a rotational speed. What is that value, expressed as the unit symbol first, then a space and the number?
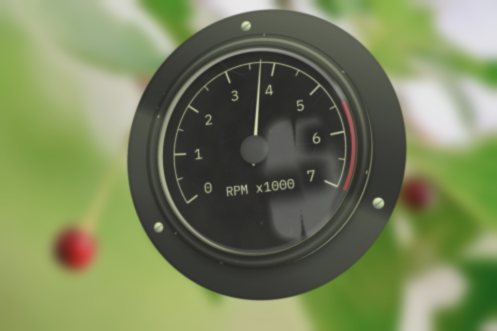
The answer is rpm 3750
